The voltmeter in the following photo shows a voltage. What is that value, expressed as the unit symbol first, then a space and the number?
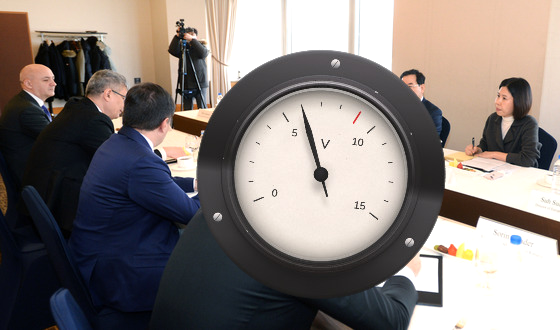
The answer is V 6
